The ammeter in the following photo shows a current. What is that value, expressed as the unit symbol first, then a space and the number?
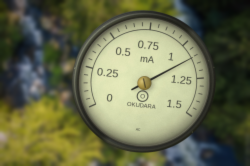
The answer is mA 1.1
